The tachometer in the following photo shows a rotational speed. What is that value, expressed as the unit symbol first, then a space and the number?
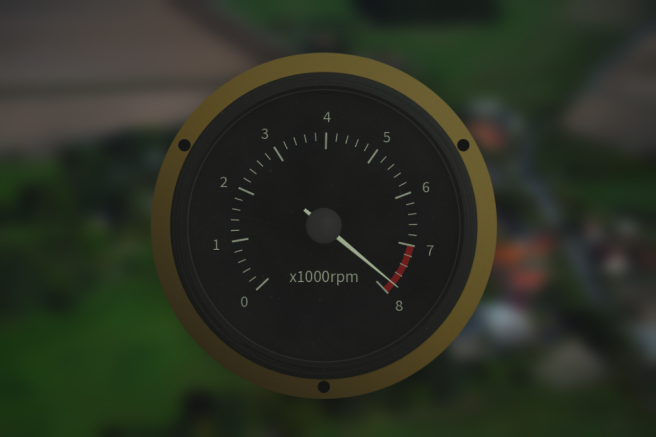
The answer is rpm 7800
